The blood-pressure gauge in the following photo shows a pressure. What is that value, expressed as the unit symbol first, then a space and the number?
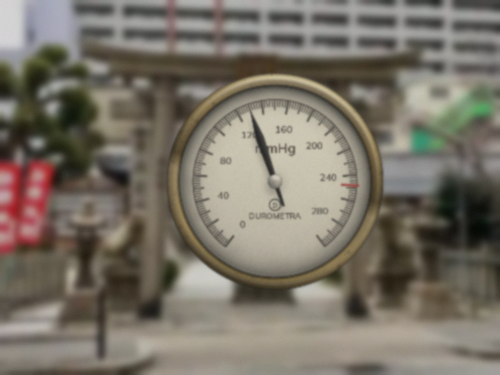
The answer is mmHg 130
